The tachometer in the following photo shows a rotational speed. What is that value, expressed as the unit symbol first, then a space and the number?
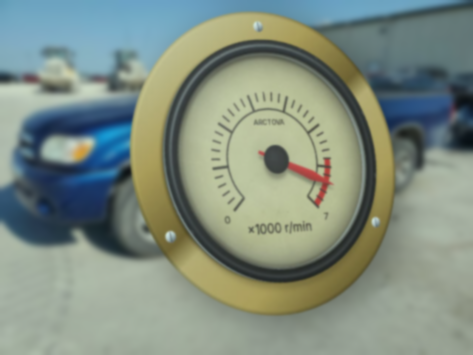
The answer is rpm 6400
